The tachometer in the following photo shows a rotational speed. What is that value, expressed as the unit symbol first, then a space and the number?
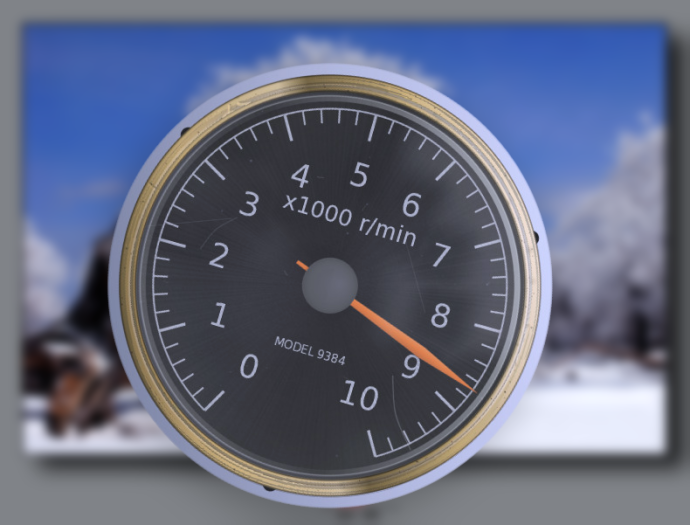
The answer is rpm 8700
